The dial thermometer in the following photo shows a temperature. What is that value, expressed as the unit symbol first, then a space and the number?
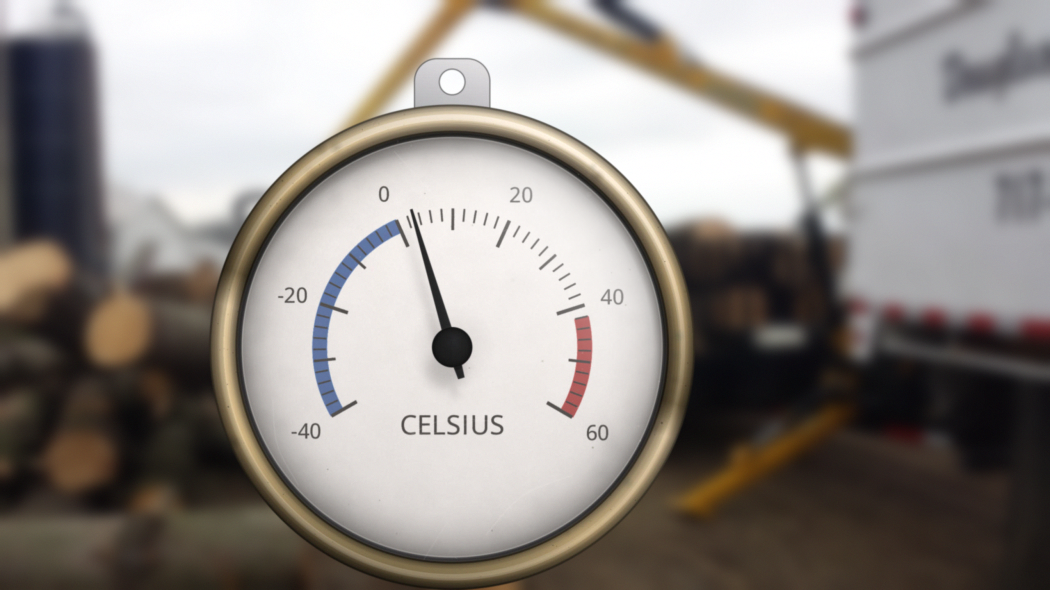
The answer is °C 3
